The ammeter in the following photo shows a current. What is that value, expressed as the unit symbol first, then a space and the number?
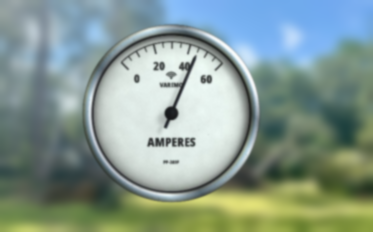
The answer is A 45
